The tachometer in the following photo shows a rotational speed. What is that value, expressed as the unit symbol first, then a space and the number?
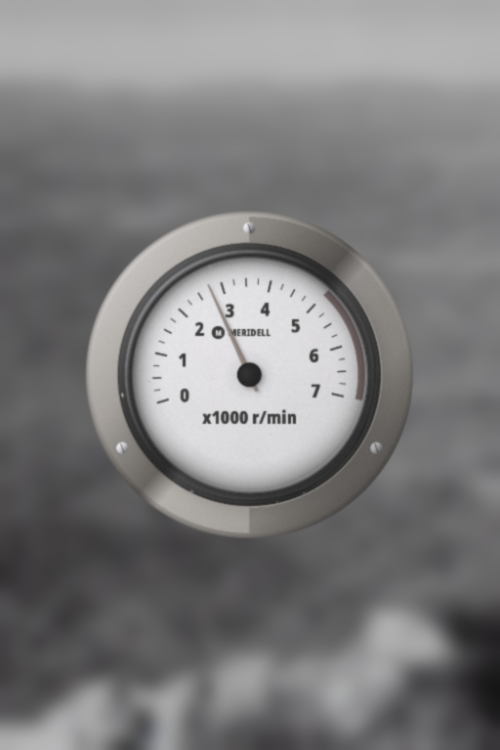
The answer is rpm 2750
